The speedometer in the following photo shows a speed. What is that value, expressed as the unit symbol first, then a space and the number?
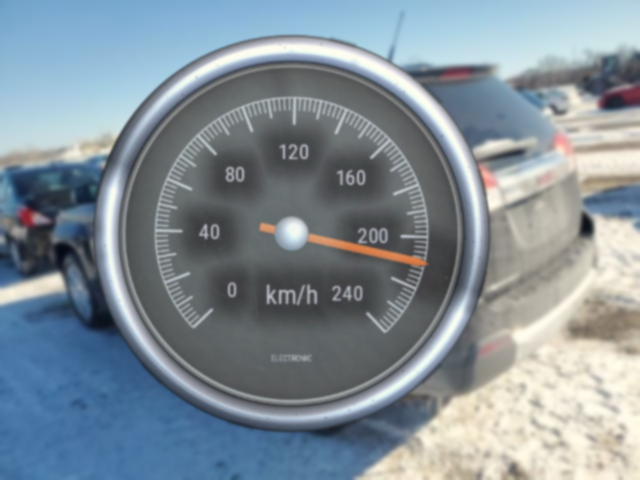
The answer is km/h 210
